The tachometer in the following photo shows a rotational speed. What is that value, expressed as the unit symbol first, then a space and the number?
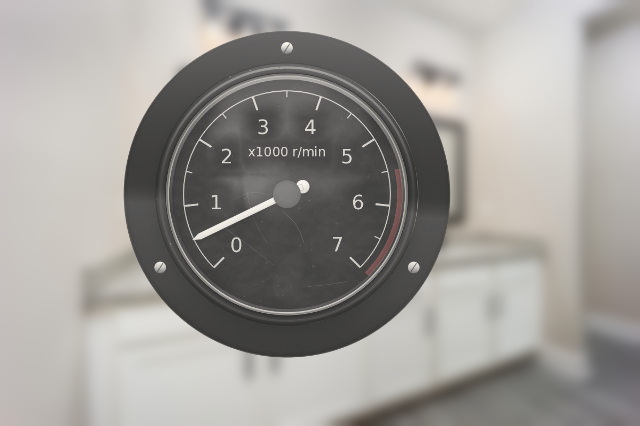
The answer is rpm 500
